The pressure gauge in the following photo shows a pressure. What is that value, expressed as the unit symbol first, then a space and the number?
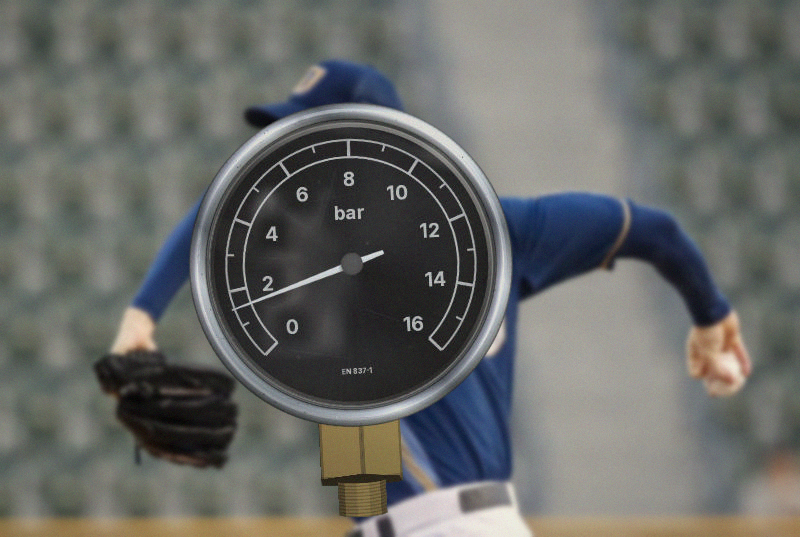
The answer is bar 1.5
